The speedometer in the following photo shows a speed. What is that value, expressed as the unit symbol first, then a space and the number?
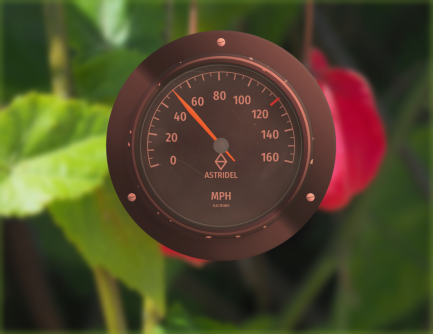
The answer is mph 50
